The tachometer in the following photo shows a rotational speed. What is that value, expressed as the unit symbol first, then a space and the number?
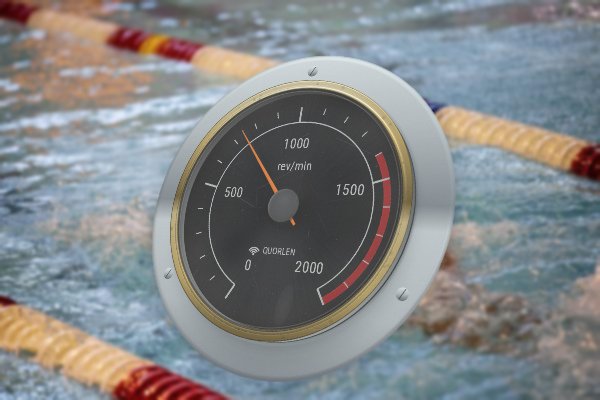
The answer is rpm 750
